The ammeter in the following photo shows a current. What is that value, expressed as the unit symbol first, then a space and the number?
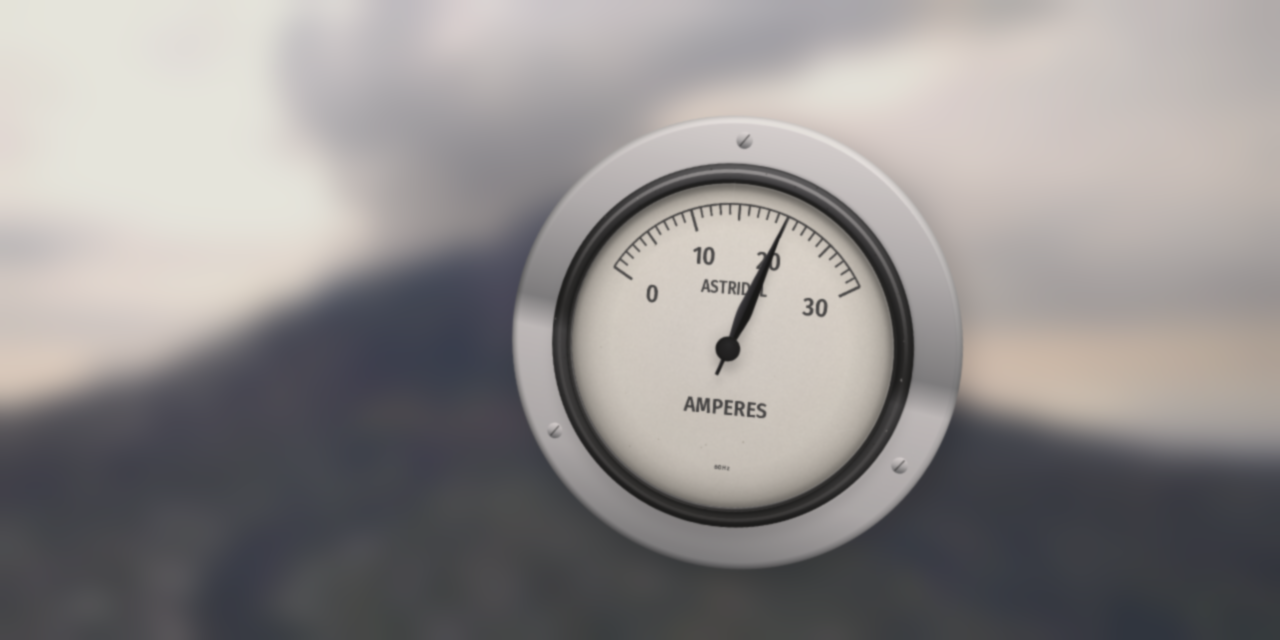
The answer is A 20
